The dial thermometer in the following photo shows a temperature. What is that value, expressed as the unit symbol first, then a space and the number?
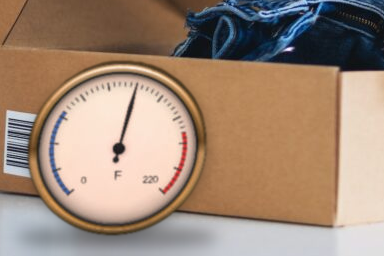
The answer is °F 120
